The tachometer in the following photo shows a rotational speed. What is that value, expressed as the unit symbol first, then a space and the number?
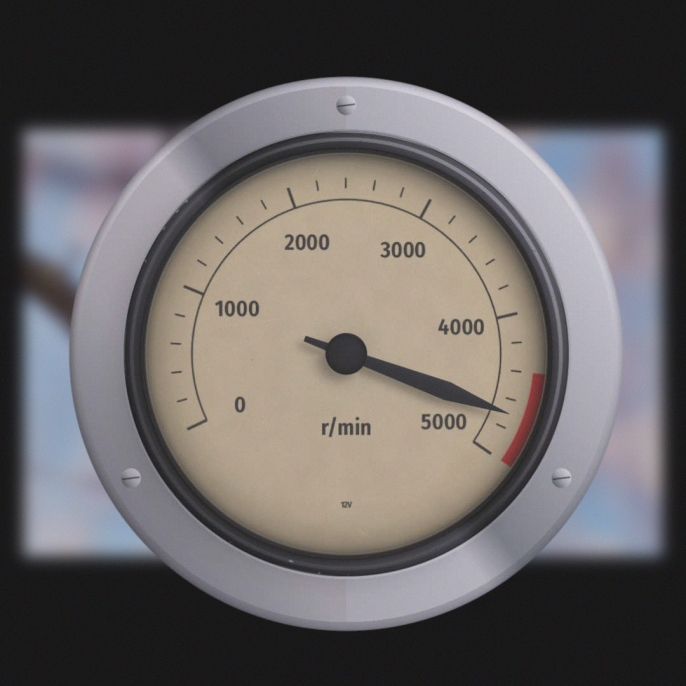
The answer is rpm 4700
